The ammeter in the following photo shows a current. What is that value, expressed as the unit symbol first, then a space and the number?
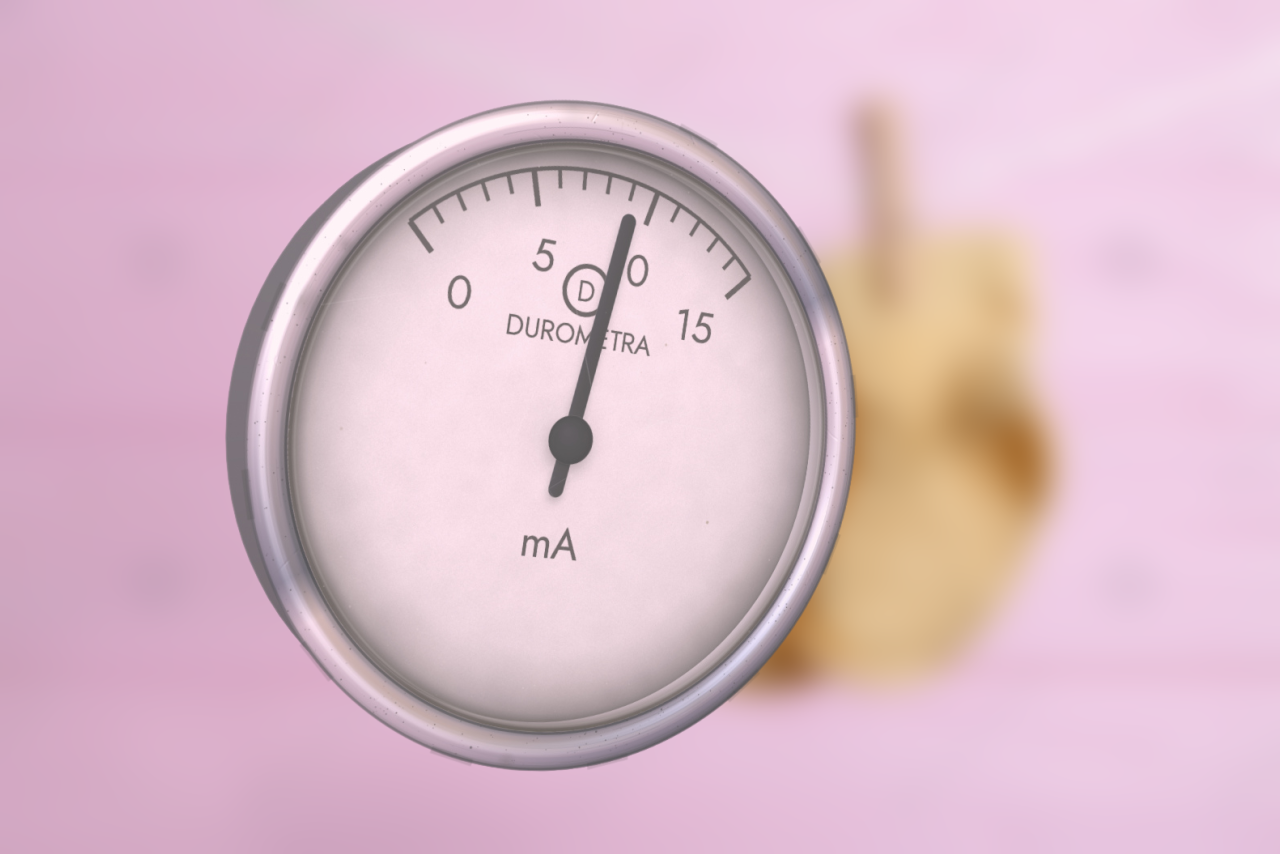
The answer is mA 9
